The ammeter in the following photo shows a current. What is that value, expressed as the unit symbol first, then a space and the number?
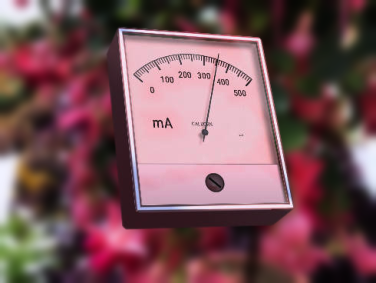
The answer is mA 350
